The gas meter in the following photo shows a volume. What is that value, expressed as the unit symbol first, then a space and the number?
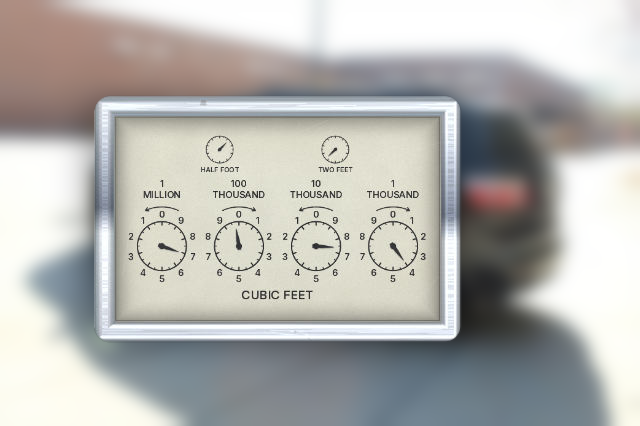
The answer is ft³ 697400
